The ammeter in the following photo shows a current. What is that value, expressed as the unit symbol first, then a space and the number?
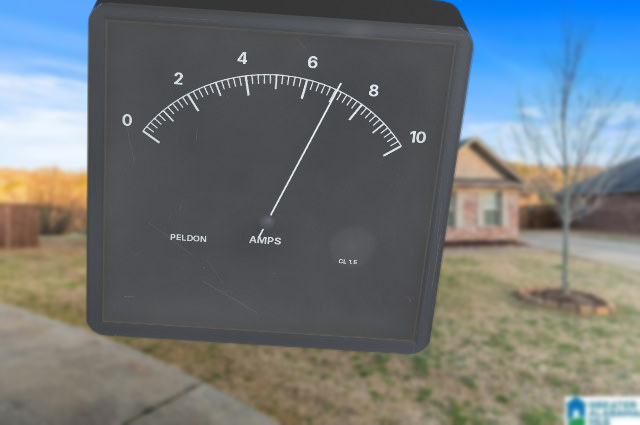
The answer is A 7
